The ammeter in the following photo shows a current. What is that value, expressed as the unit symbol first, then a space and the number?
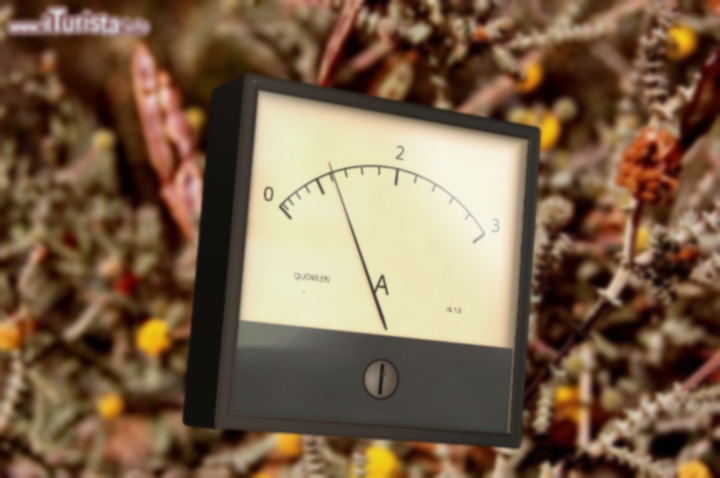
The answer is A 1.2
